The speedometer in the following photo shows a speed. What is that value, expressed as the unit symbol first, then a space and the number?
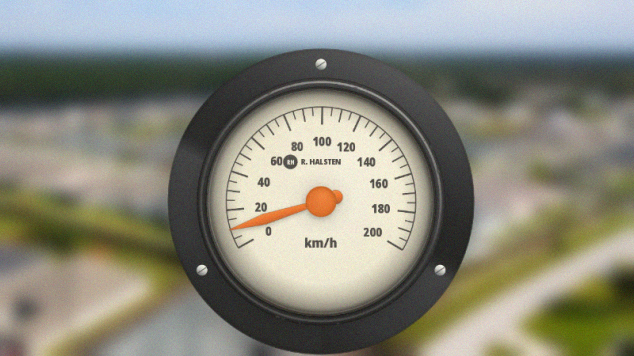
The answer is km/h 10
